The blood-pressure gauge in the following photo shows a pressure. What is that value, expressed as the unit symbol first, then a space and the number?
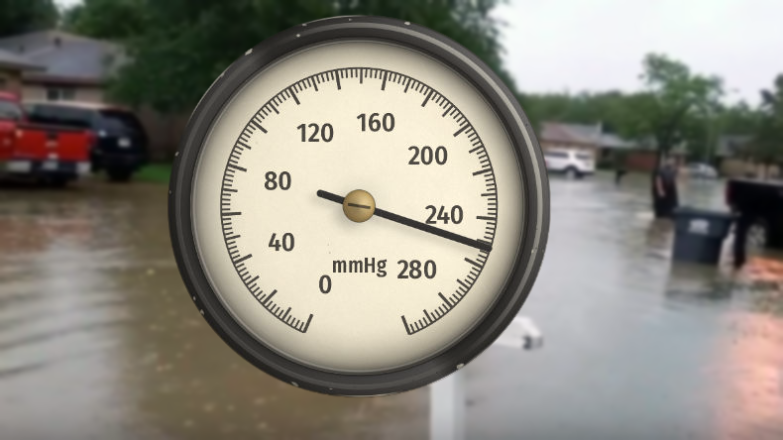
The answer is mmHg 252
